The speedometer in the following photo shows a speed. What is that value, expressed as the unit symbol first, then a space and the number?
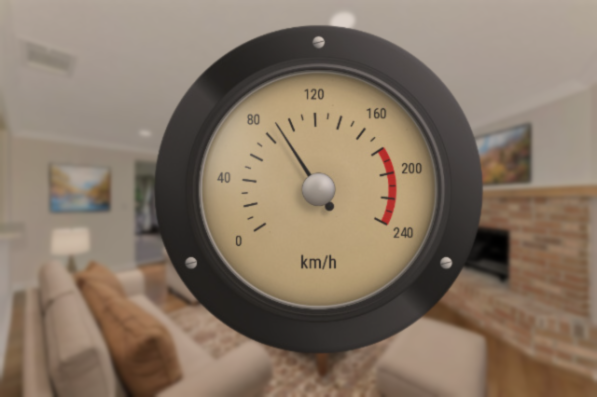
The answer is km/h 90
